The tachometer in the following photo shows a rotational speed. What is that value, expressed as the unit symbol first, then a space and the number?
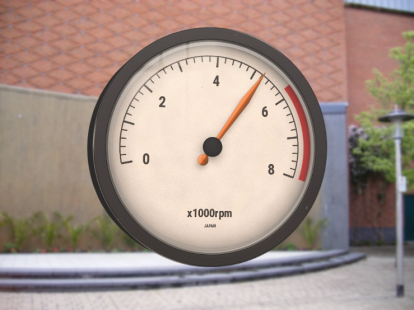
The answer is rpm 5200
